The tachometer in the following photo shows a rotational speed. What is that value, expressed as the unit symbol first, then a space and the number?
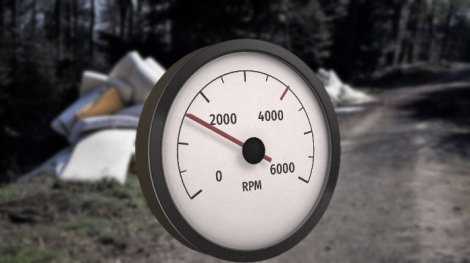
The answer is rpm 1500
